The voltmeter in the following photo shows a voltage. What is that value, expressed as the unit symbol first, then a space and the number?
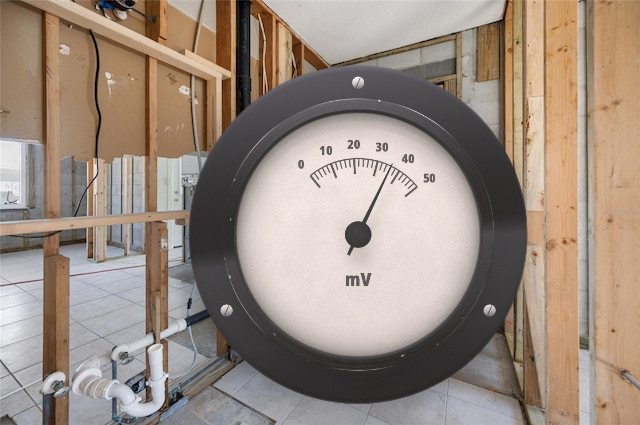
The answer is mV 36
